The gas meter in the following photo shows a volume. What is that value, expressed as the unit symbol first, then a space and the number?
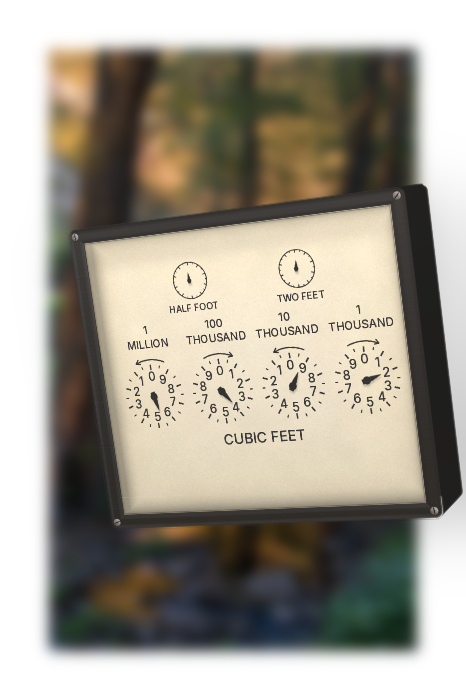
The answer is ft³ 539200
